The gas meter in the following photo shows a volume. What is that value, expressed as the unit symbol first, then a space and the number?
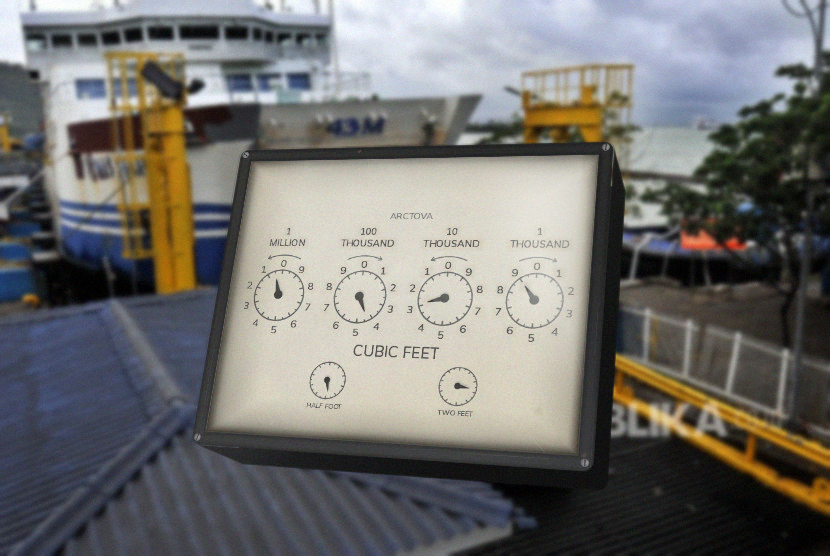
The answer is ft³ 42900
